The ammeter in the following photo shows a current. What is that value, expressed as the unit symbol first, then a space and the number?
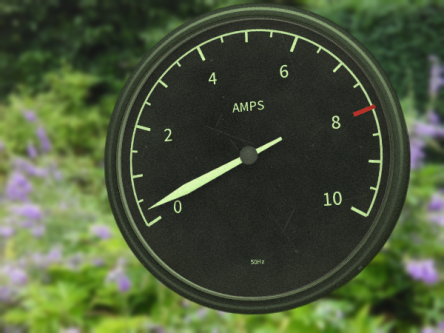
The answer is A 0.25
